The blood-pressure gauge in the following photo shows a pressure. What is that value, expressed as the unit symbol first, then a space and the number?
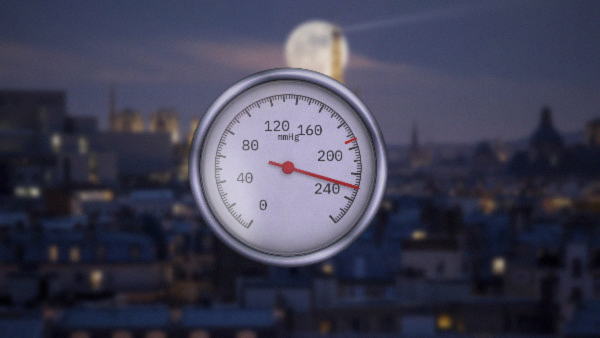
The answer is mmHg 230
